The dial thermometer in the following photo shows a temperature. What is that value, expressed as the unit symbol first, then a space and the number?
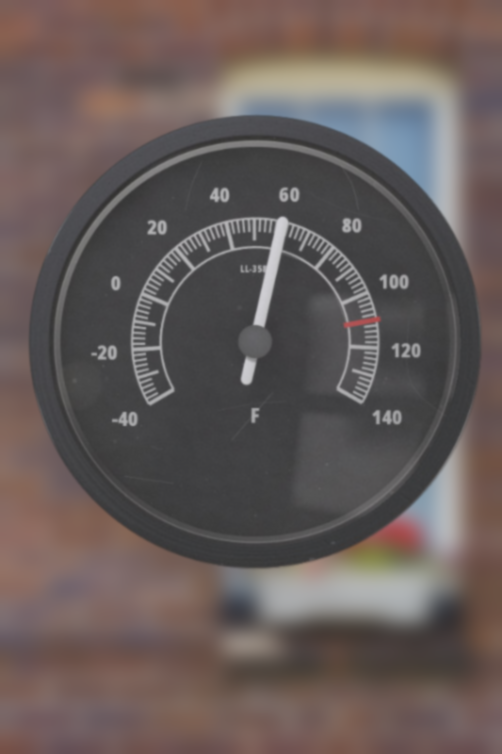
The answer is °F 60
